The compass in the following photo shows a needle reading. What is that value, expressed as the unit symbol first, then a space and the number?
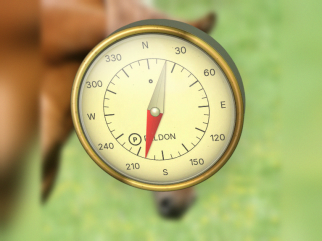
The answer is ° 200
